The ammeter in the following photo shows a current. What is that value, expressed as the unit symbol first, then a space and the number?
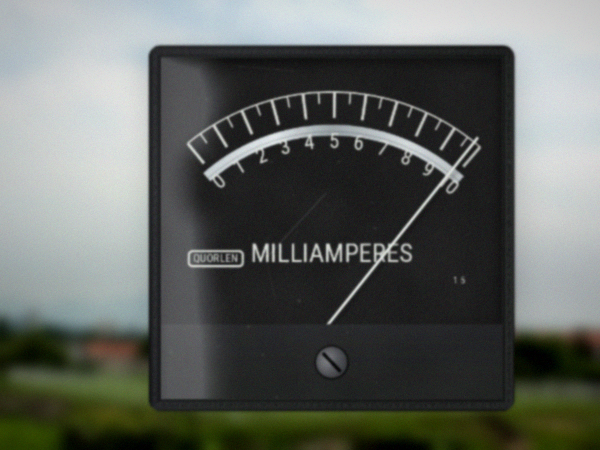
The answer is mA 9.75
